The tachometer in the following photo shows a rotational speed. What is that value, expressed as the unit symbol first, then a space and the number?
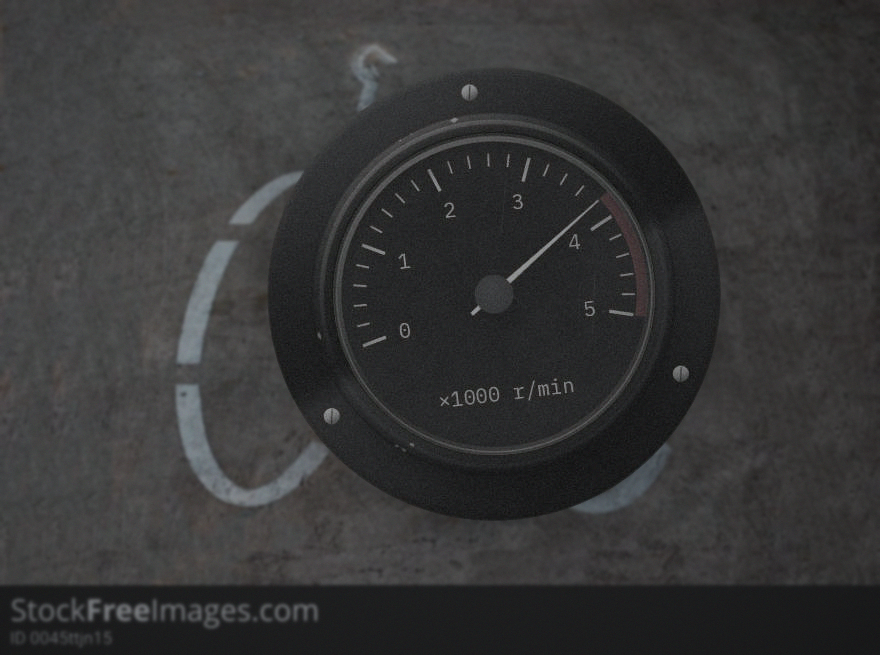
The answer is rpm 3800
